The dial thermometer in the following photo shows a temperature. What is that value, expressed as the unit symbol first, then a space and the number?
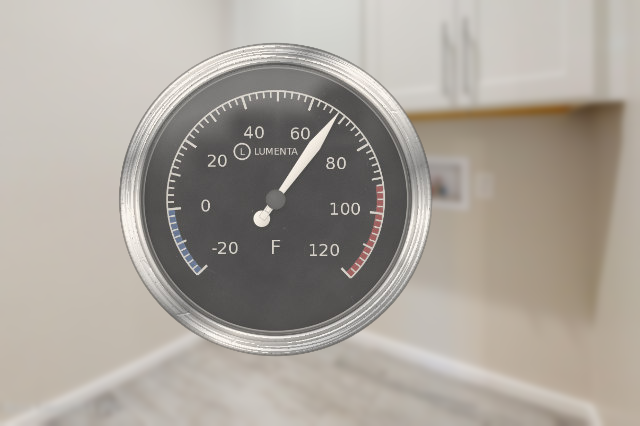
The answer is °F 68
